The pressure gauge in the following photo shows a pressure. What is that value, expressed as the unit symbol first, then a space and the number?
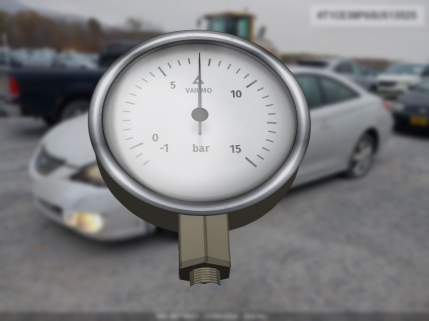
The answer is bar 7
